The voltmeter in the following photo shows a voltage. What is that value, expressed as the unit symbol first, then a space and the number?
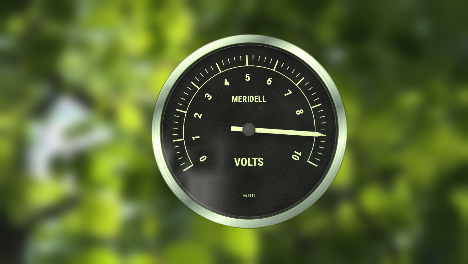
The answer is V 9
